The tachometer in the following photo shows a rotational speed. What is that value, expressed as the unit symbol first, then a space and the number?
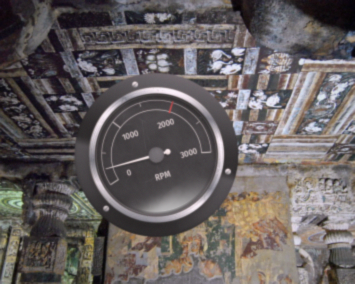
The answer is rpm 250
